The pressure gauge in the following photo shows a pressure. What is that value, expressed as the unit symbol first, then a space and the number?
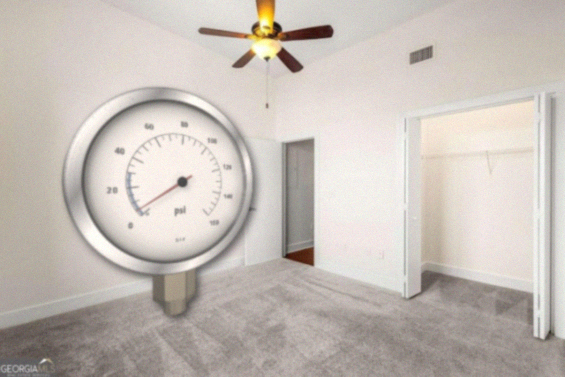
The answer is psi 5
